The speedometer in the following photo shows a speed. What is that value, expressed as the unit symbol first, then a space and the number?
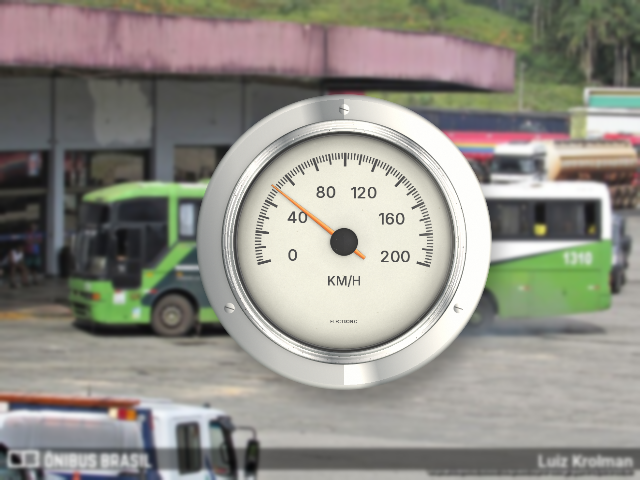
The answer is km/h 50
